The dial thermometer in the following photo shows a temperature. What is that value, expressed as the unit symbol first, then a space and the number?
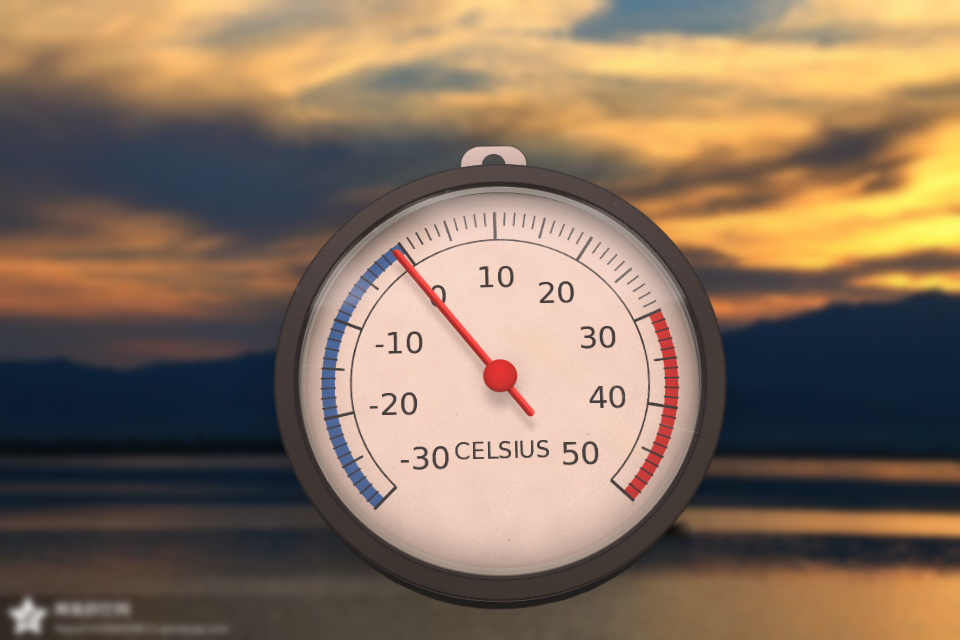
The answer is °C -1
